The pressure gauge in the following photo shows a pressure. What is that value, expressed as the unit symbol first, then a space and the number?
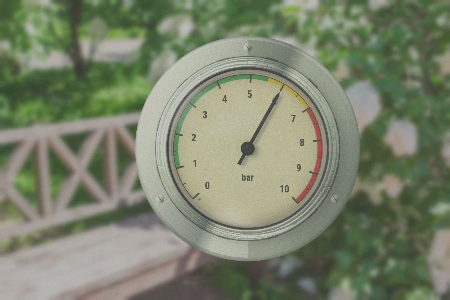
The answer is bar 6
